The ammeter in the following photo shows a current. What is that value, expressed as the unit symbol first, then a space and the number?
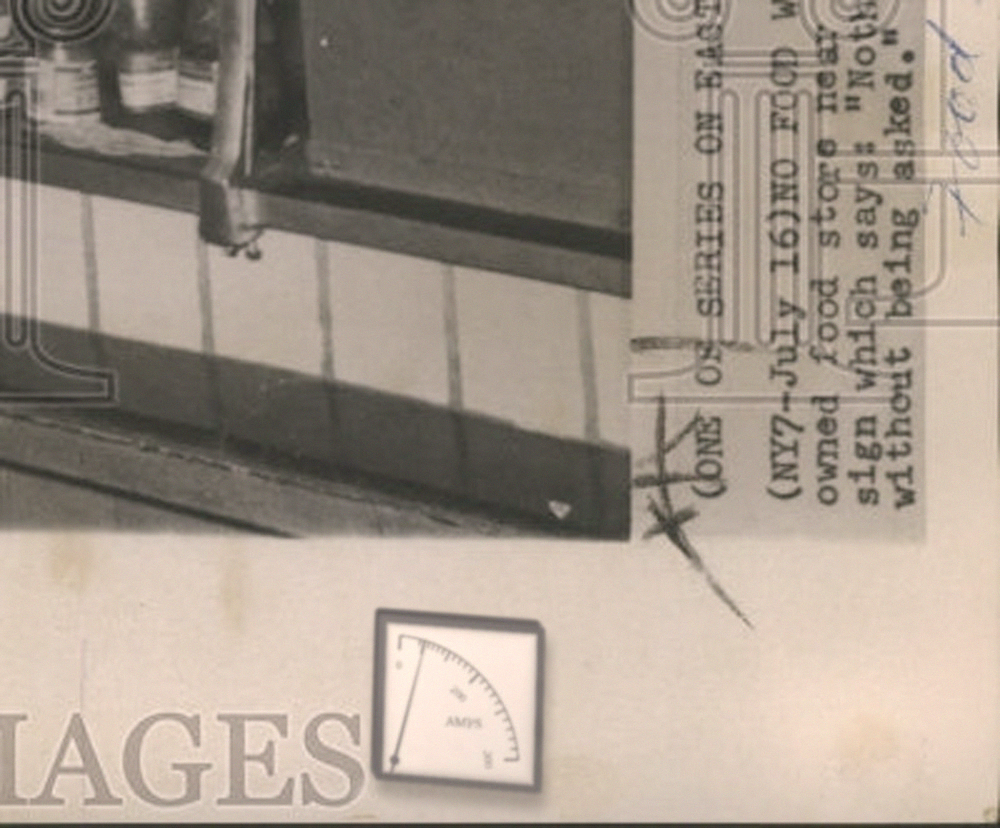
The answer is A 100
